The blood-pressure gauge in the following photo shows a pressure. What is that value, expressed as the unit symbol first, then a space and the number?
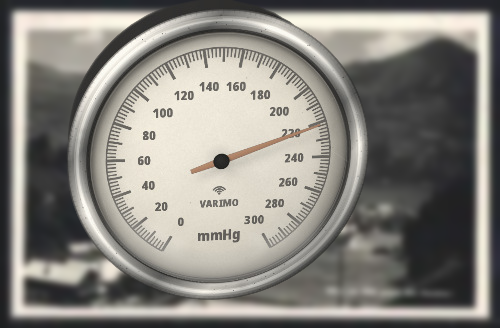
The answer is mmHg 220
